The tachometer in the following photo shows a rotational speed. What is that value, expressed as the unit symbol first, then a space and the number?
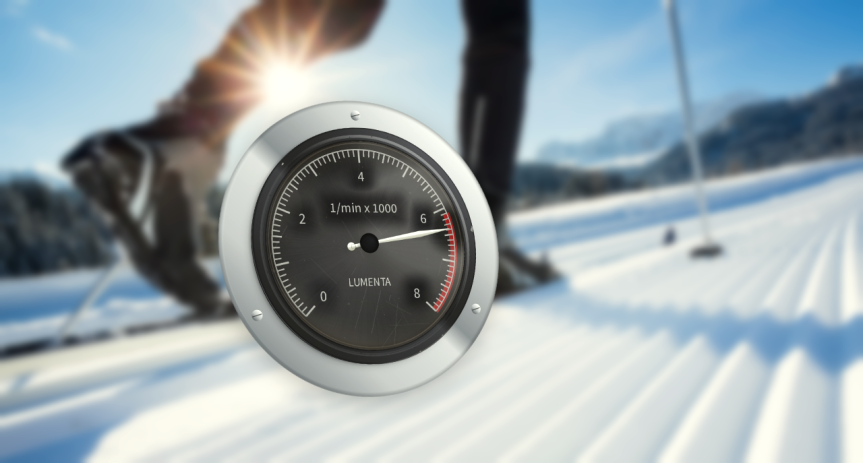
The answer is rpm 6400
